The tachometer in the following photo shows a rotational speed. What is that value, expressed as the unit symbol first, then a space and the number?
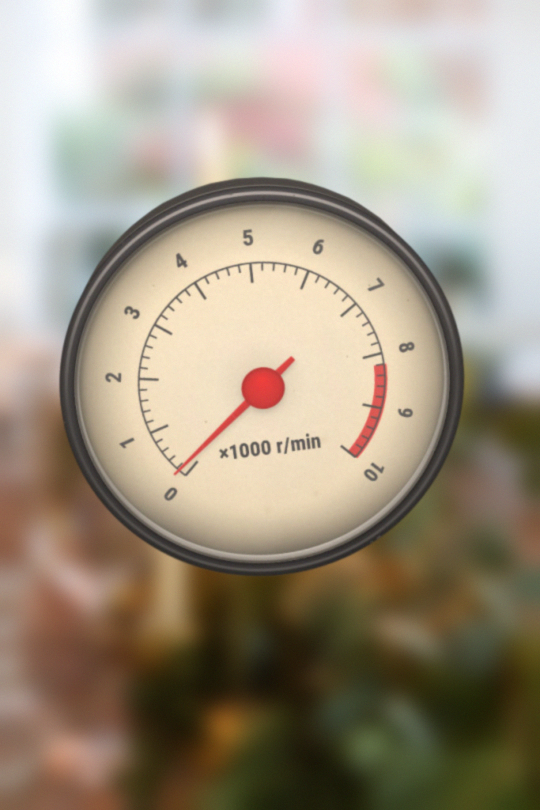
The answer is rpm 200
